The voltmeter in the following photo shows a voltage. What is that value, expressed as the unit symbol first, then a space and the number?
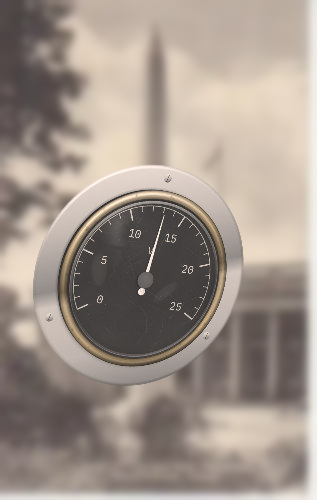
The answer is V 13
